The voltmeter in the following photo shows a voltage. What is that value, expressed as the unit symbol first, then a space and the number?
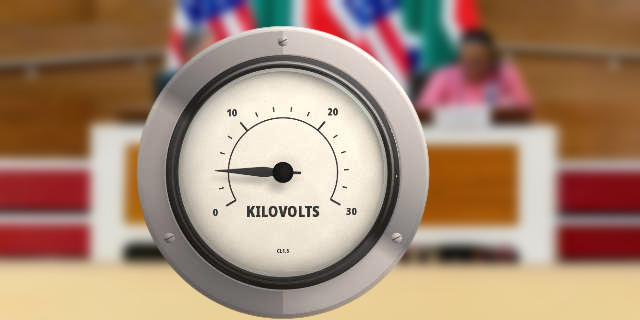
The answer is kV 4
